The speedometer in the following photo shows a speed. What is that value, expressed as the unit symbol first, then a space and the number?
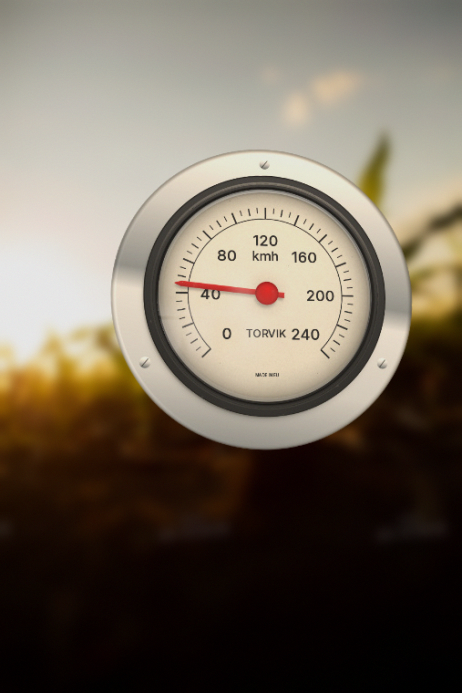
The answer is km/h 45
